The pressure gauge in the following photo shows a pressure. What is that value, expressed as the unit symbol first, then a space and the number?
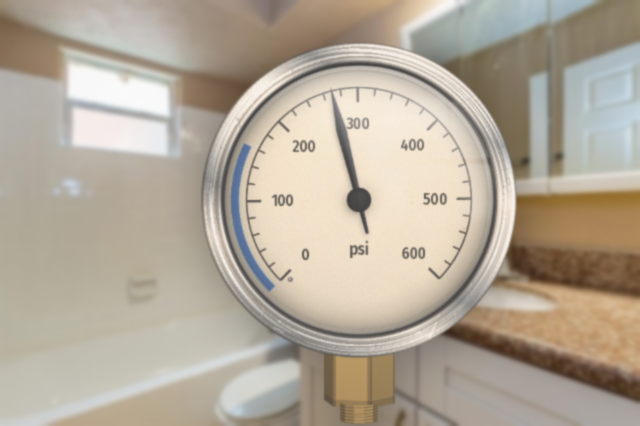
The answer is psi 270
